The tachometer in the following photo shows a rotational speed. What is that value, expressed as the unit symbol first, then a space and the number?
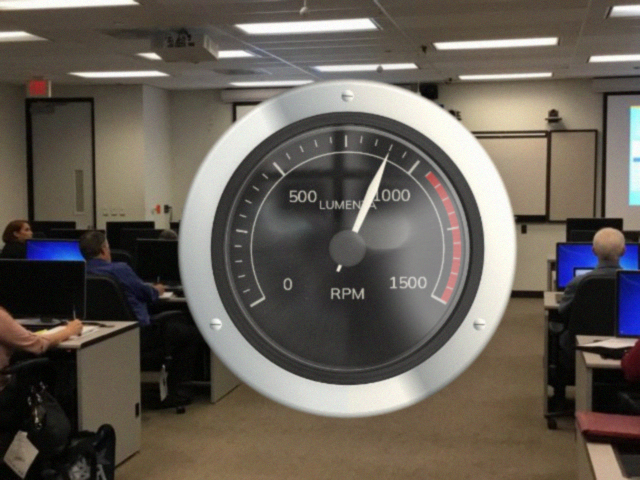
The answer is rpm 900
